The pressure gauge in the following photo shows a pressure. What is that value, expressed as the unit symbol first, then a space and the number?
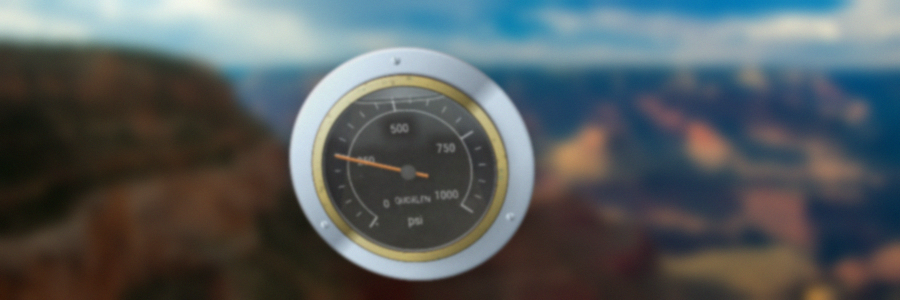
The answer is psi 250
